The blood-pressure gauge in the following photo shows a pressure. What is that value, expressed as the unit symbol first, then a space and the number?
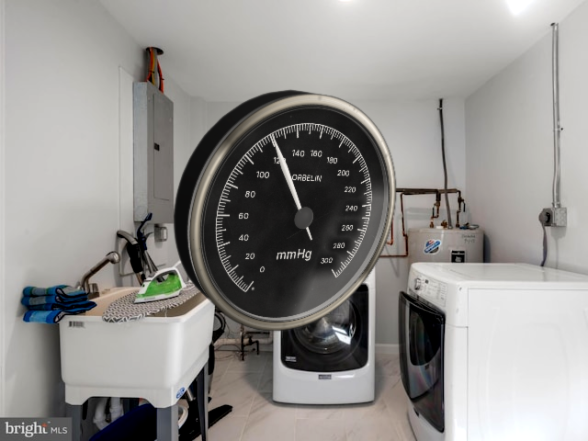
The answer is mmHg 120
